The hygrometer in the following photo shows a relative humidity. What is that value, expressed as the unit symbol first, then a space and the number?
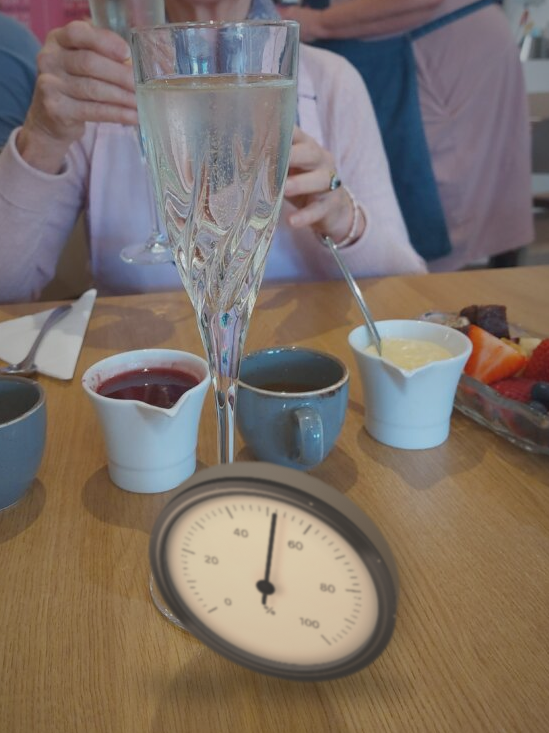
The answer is % 52
